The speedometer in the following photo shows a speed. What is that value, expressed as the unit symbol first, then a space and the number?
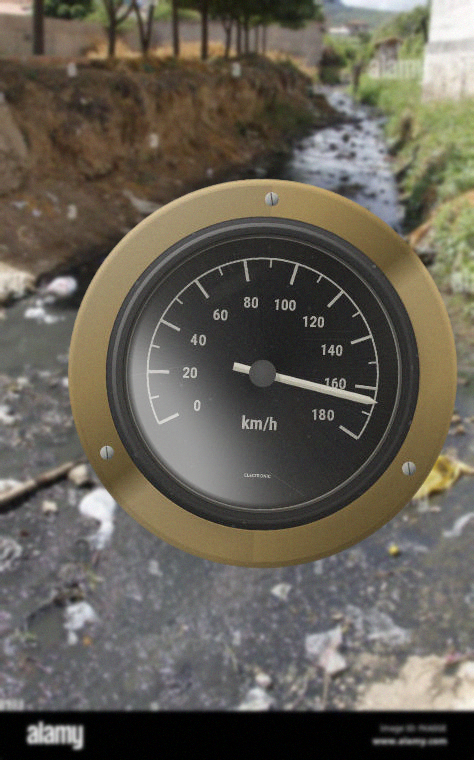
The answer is km/h 165
